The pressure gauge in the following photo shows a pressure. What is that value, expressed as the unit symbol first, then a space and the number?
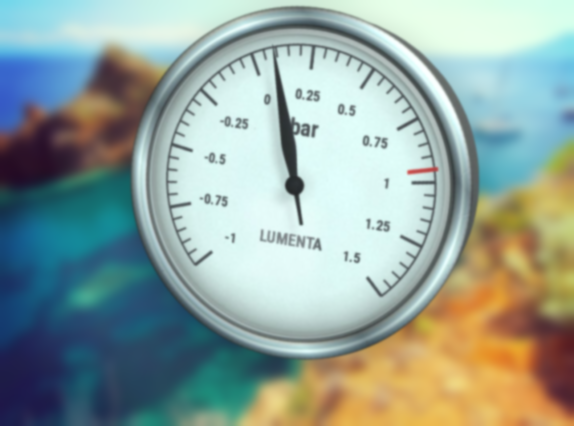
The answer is bar 0.1
